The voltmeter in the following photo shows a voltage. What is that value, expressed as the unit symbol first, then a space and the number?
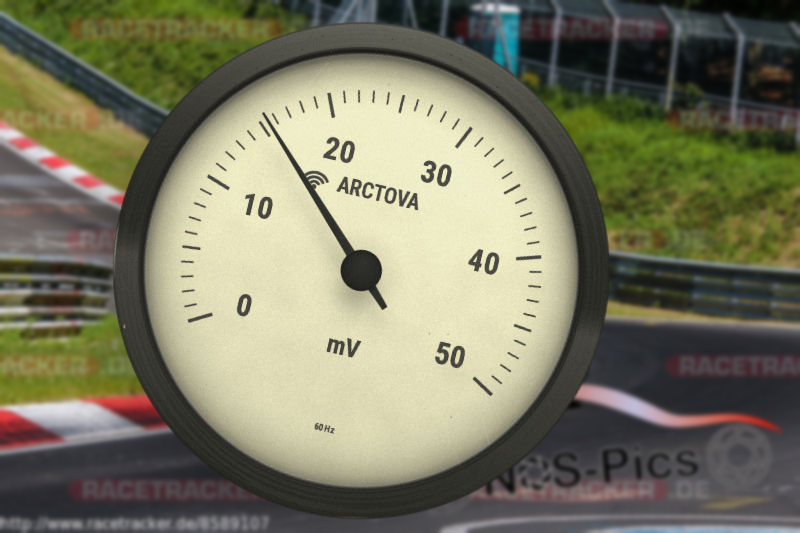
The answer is mV 15.5
